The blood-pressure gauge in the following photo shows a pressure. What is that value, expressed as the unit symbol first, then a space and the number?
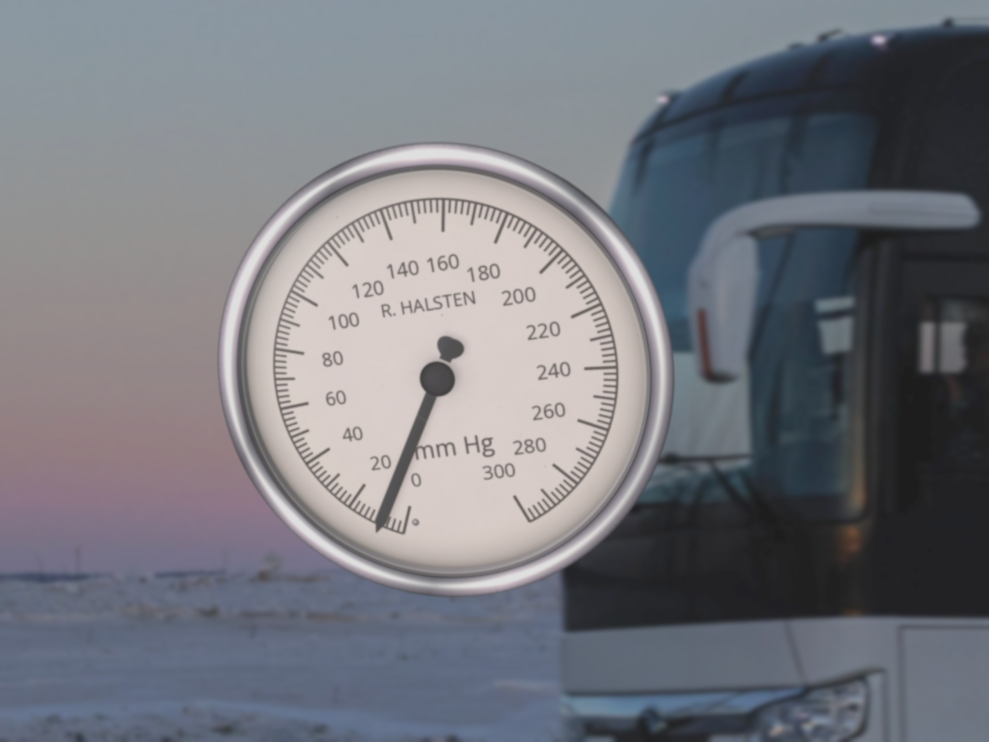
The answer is mmHg 8
